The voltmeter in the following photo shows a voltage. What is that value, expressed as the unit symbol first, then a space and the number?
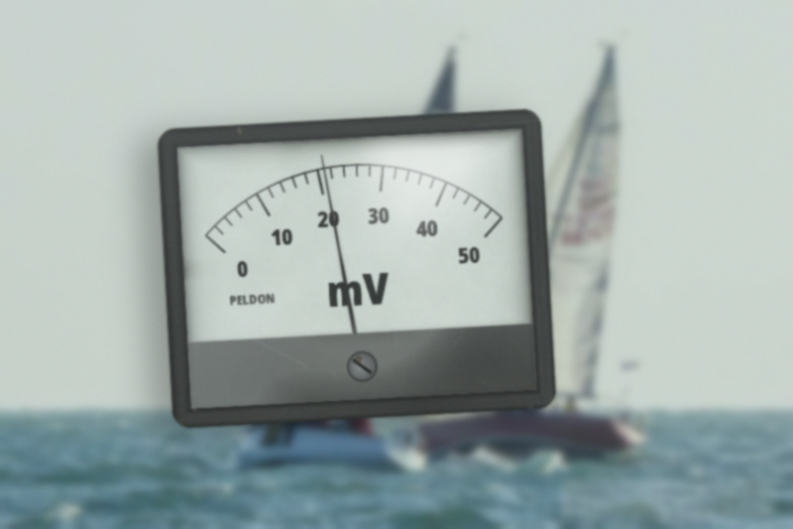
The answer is mV 21
